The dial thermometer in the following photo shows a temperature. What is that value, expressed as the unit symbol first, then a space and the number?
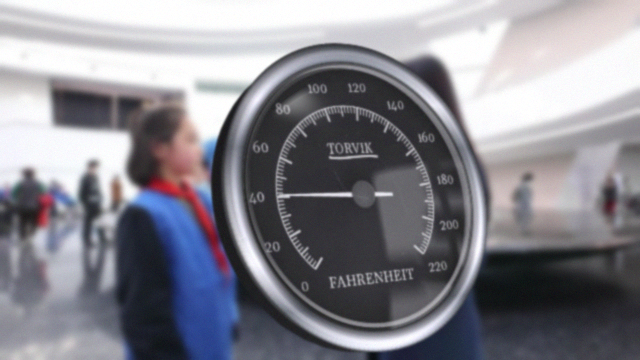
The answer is °F 40
